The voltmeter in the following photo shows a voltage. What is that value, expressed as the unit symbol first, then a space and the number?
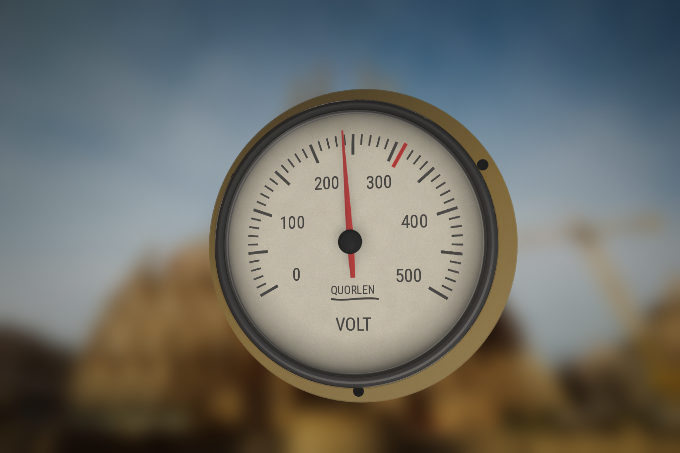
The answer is V 240
